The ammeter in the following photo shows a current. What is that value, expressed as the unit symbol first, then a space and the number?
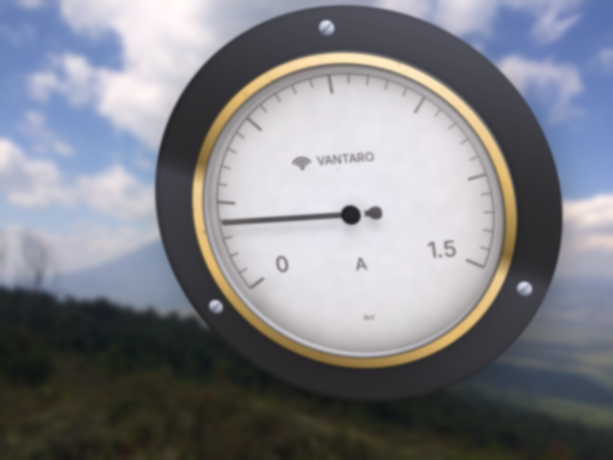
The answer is A 0.2
